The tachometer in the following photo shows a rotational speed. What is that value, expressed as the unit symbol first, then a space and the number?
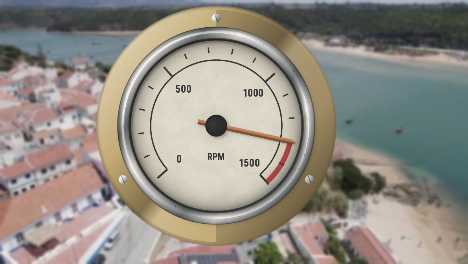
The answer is rpm 1300
